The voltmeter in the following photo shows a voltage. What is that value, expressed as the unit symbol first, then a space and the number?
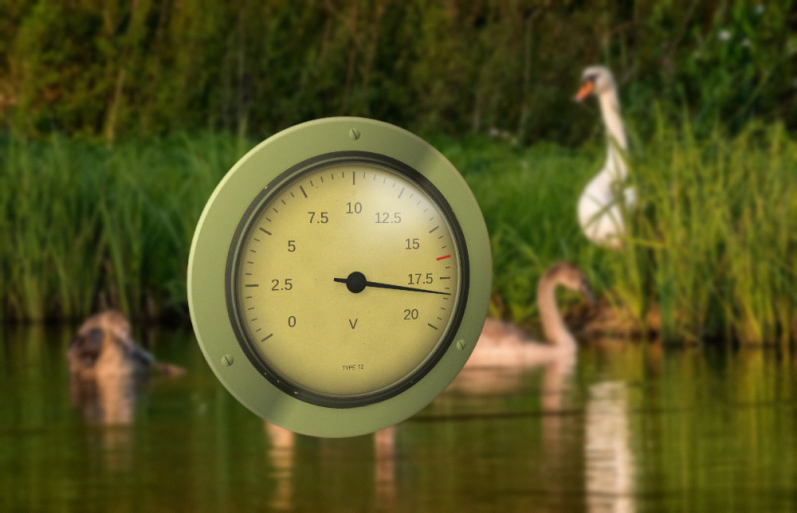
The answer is V 18.25
